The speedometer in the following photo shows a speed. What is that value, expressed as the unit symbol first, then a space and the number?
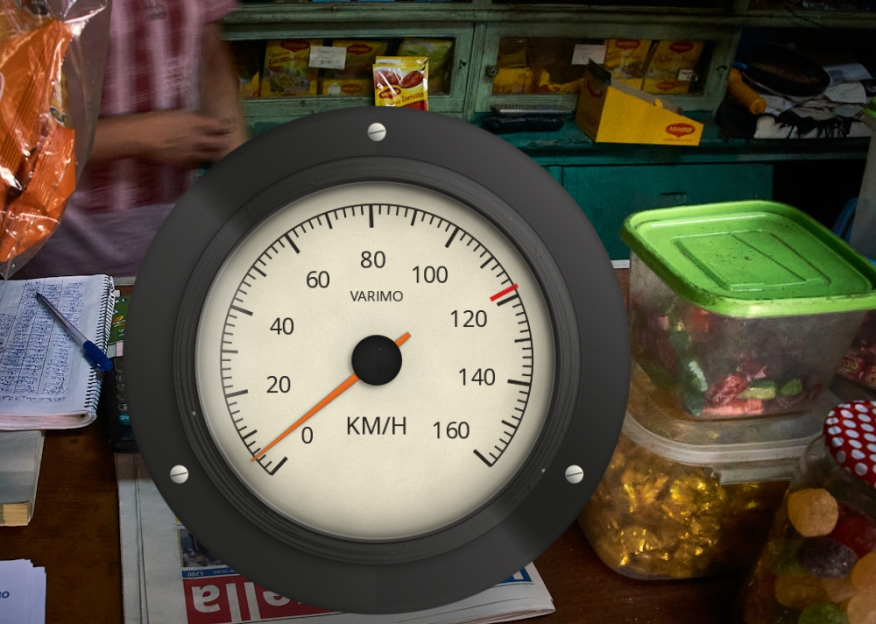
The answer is km/h 5
